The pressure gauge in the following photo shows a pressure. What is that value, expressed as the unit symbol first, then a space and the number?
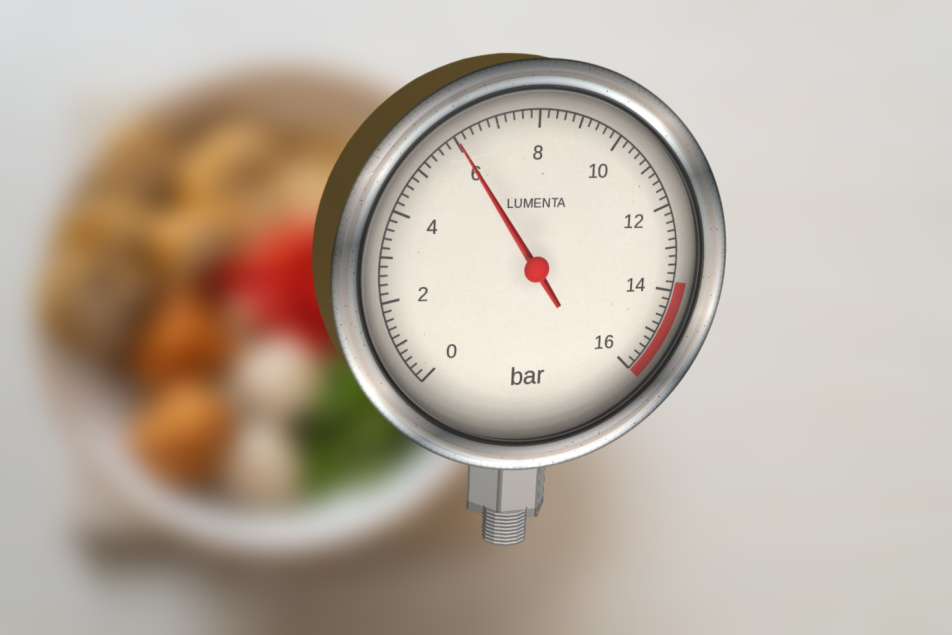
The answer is bar 6
